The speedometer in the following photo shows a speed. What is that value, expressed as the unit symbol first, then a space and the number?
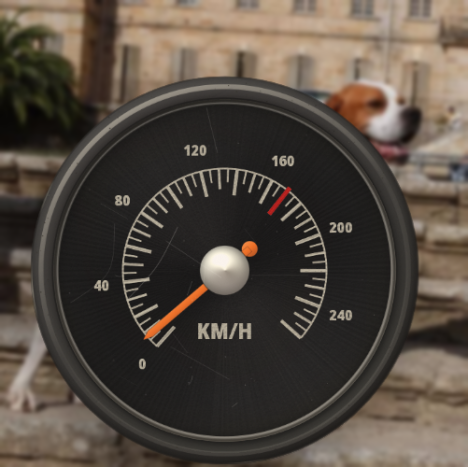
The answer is km/h 7.5
